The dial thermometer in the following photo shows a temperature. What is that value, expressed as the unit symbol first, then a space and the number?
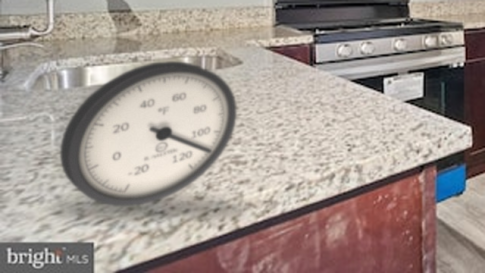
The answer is °F 110
